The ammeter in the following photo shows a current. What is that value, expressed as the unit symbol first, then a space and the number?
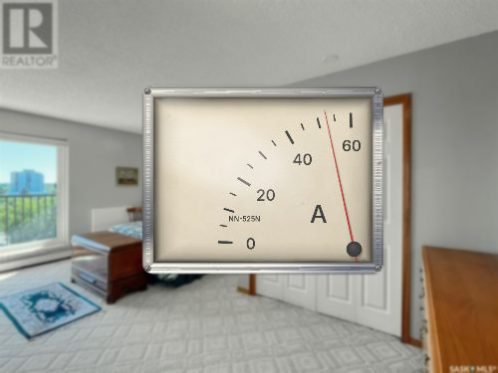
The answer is A 52.5
